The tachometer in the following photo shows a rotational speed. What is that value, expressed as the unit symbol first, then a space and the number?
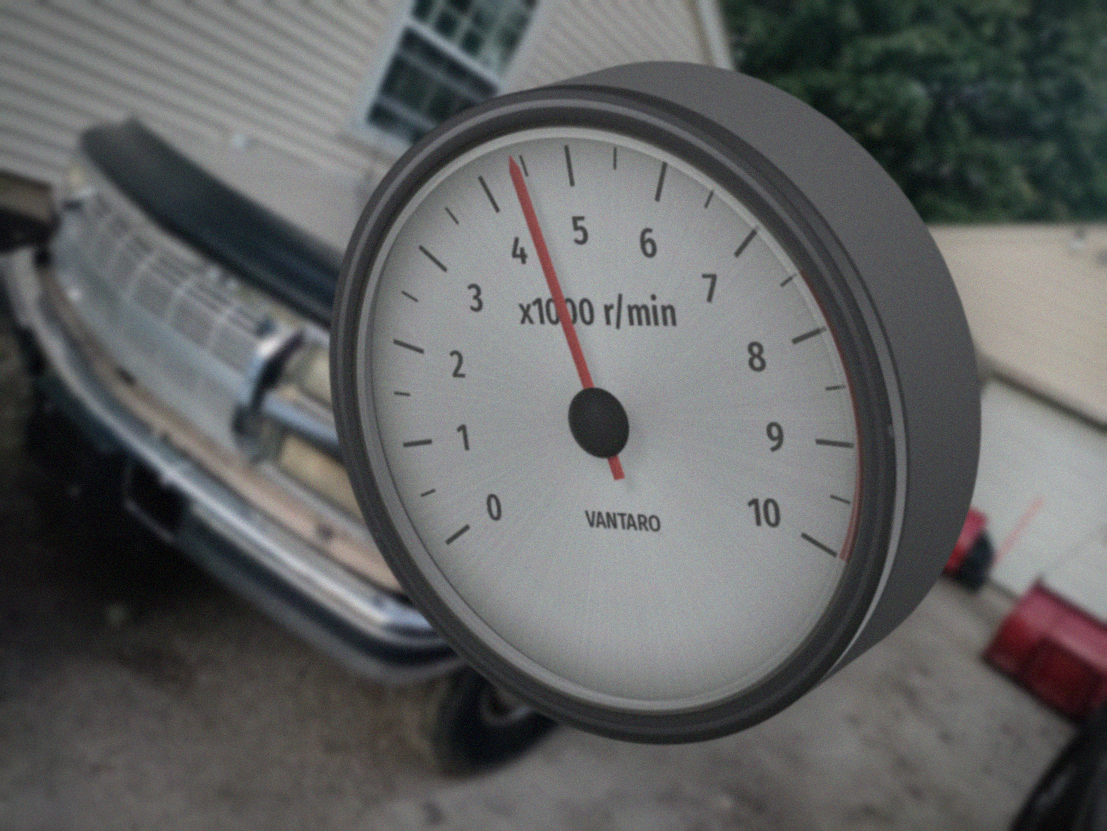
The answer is rpm 4500
